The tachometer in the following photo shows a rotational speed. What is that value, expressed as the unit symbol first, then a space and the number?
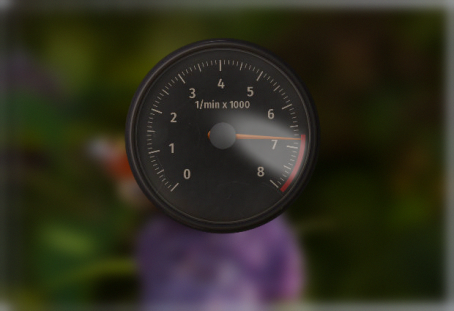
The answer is rpm 6800
